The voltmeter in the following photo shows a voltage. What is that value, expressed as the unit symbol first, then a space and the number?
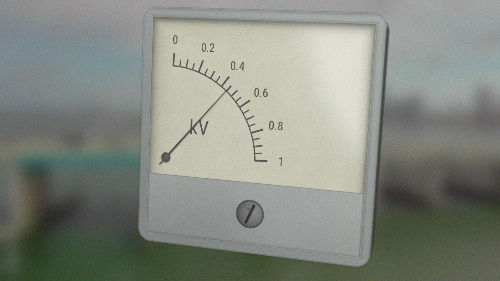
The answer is kV 0.45
